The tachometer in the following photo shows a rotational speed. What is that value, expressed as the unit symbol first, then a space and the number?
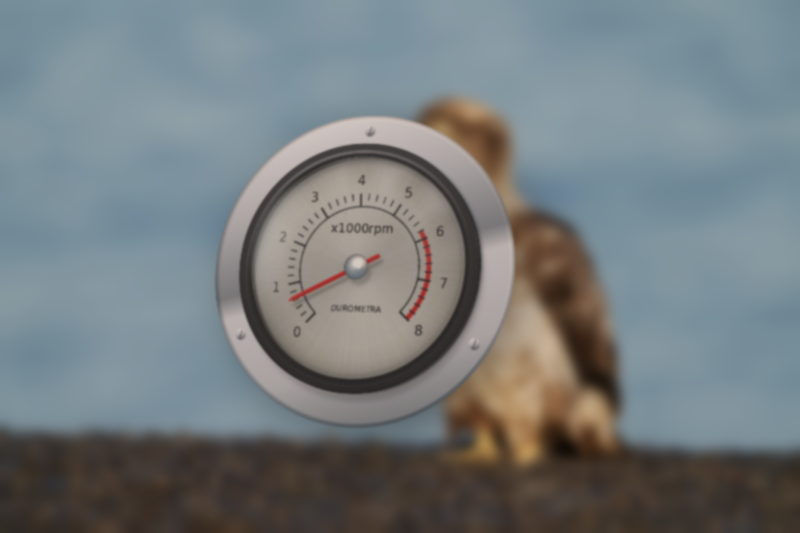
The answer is rpm 600
